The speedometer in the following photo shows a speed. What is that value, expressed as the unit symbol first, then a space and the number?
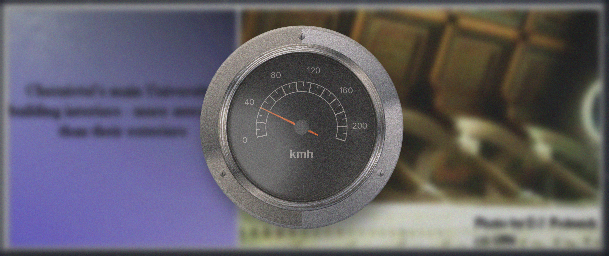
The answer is km/h 40
